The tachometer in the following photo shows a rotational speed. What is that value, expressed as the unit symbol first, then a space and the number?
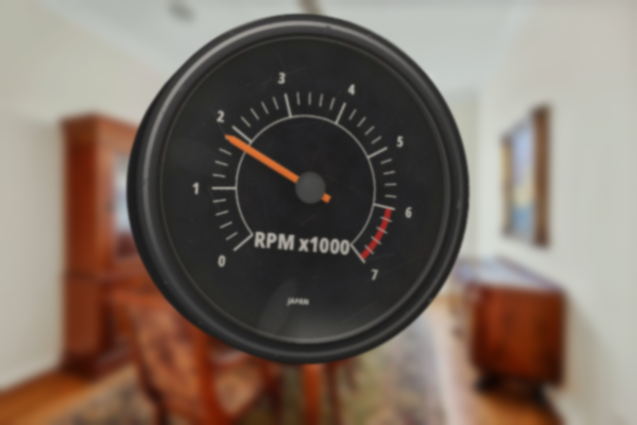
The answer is rpm 1800
